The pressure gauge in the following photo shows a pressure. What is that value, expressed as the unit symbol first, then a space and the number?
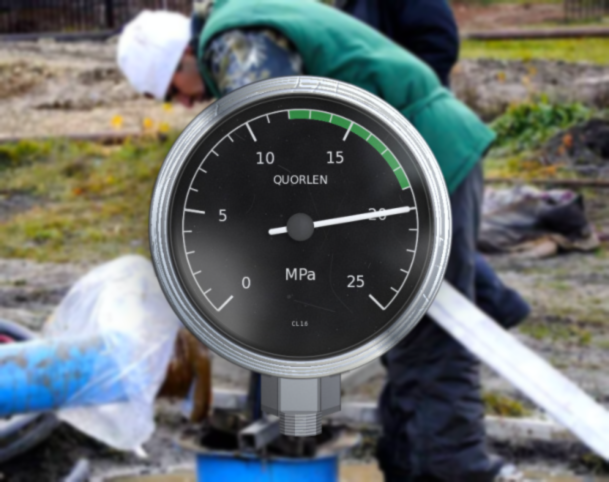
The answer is MPa 20
